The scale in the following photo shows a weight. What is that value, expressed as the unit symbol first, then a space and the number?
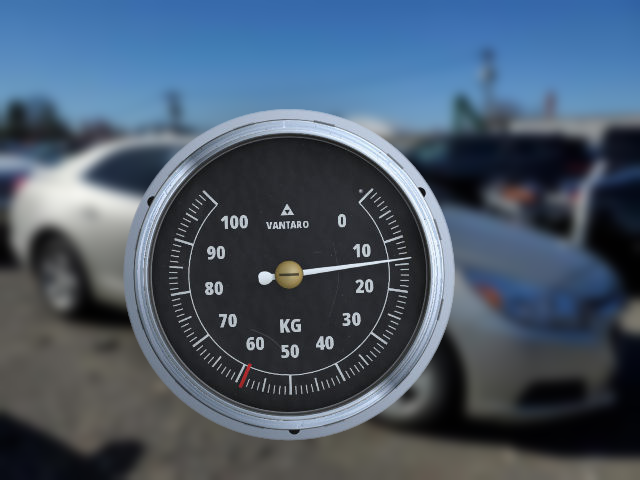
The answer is kg 14
